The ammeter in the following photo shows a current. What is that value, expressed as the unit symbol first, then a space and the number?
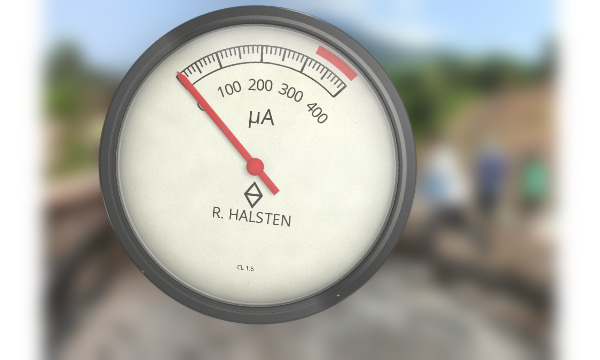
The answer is µA 10
